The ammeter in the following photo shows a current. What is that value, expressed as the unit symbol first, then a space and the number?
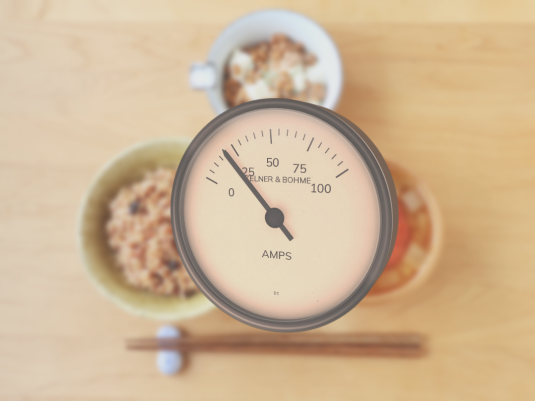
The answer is A 20
